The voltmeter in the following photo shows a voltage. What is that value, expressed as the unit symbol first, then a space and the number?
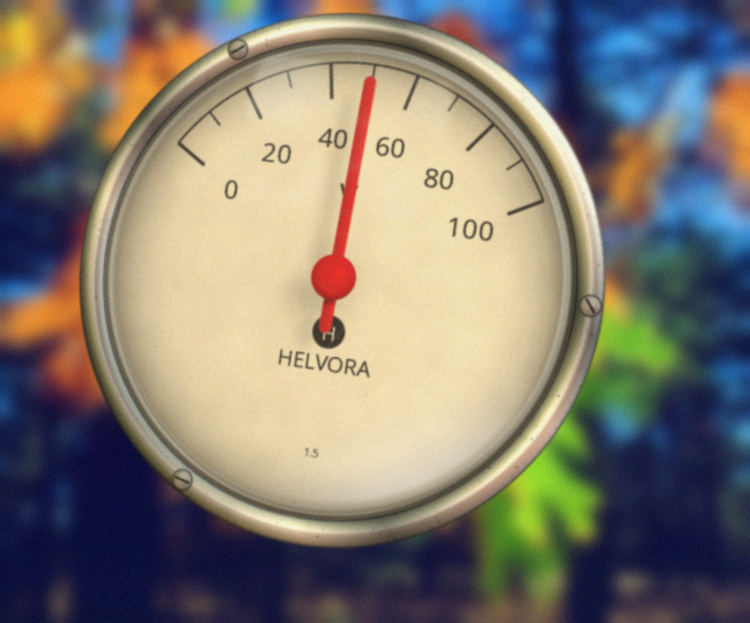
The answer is V 50
